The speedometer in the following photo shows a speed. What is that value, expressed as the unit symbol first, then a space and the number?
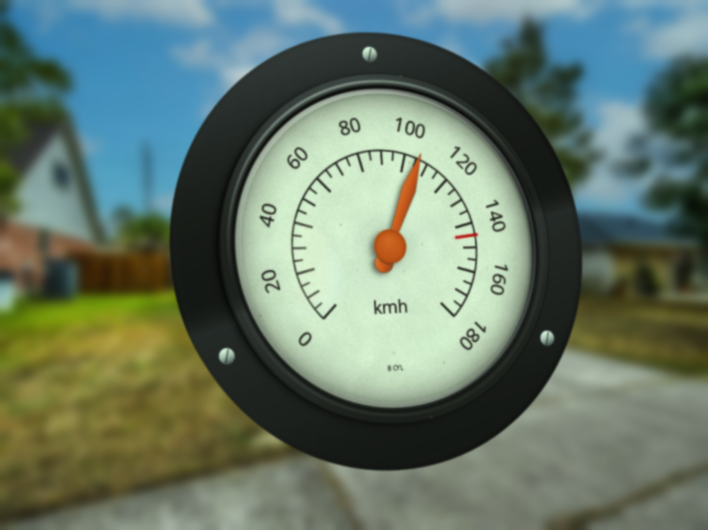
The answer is km/h 105
